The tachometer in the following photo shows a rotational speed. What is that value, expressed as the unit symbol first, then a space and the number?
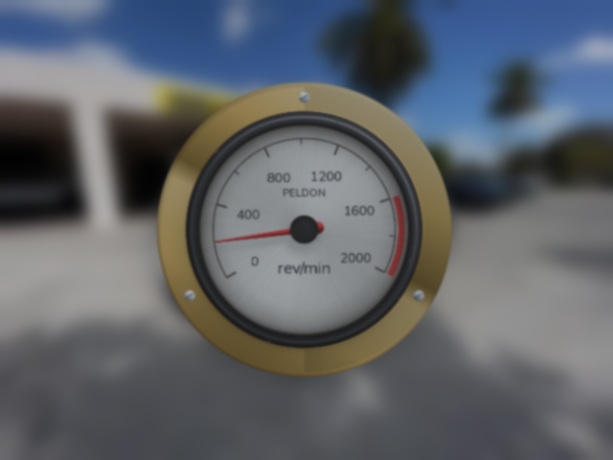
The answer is rpm 200
